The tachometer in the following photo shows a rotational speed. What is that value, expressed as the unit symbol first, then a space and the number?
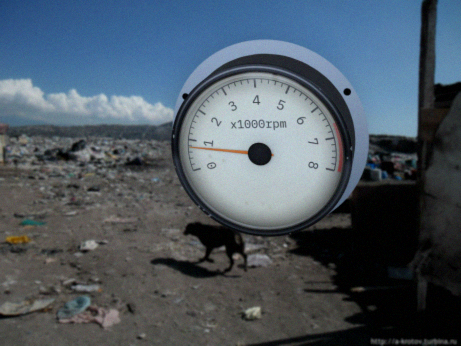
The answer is rpm 800
